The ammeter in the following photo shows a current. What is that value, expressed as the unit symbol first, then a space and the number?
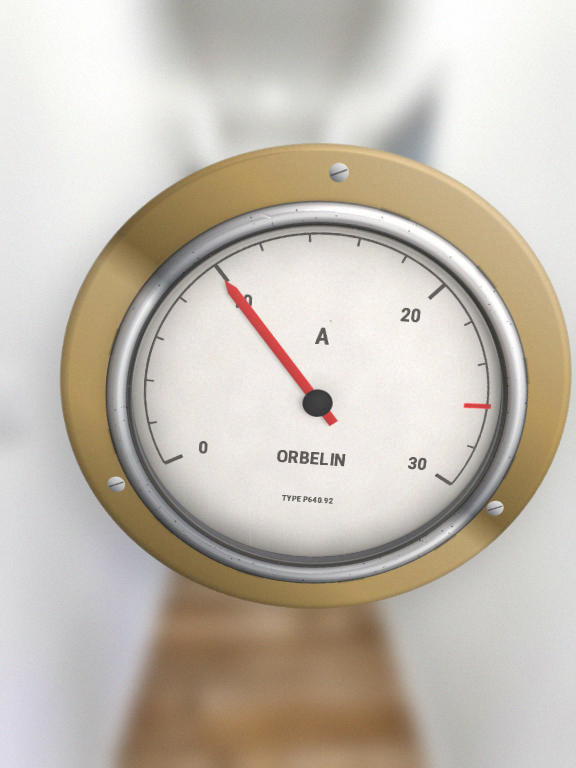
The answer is A 10
